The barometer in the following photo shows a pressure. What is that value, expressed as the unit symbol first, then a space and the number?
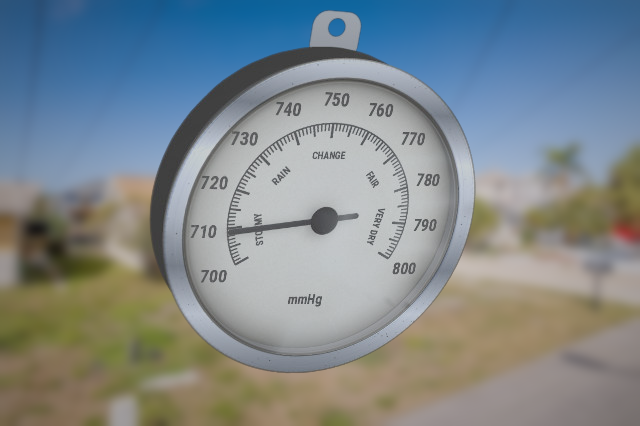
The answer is mmHg 710
